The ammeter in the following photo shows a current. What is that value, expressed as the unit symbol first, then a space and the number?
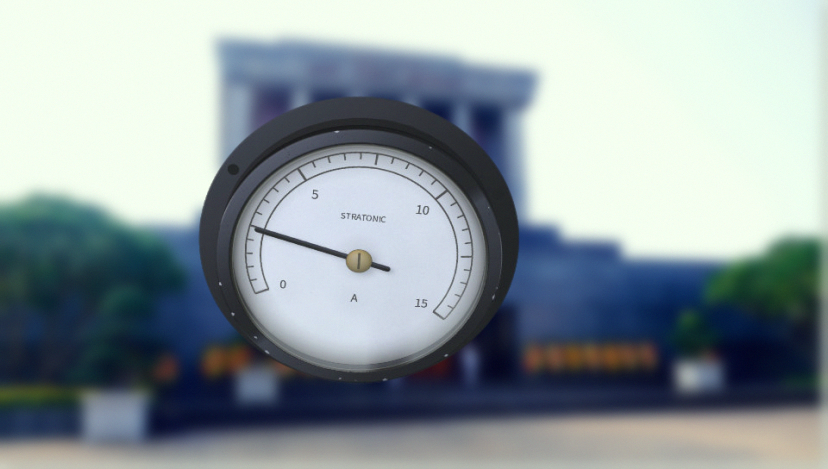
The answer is A 2.5
